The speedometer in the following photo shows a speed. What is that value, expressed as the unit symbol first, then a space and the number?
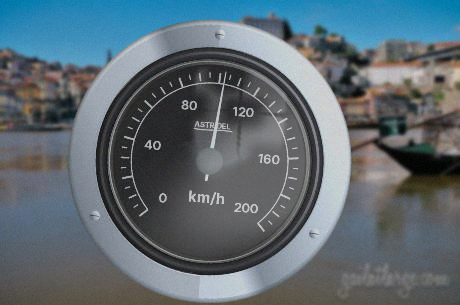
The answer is km/h 102.5
